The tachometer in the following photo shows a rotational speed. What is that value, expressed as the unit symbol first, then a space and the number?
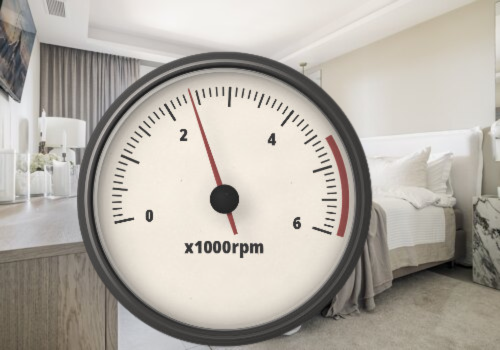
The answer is rpm 2400
